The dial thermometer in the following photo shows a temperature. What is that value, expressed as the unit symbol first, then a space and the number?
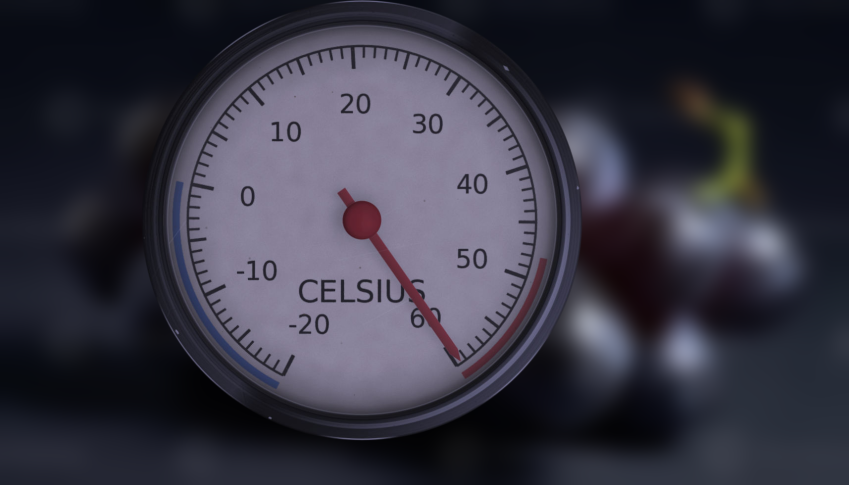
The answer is °C 59.5
